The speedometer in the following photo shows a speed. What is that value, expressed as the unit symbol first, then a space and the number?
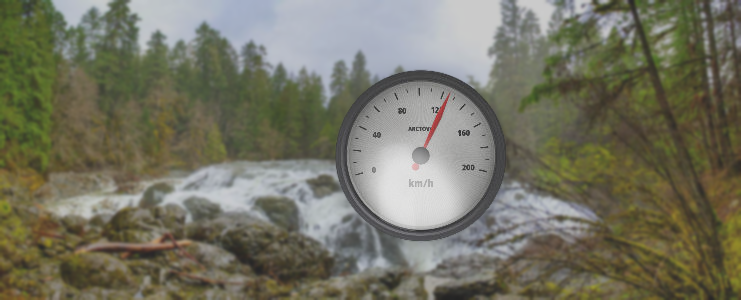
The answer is km/h 125
